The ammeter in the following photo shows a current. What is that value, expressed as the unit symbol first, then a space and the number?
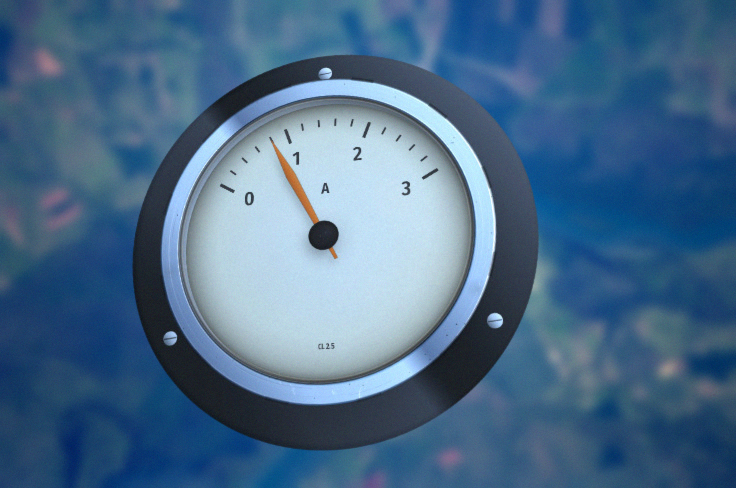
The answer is A 0.8
